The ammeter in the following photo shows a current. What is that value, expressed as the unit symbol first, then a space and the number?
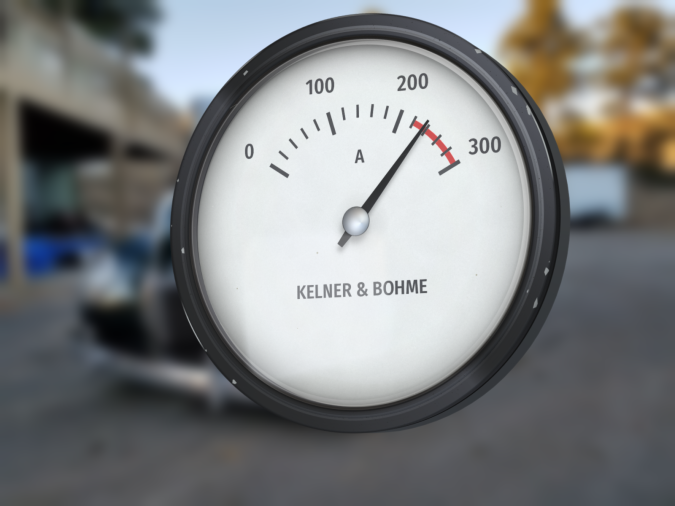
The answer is A 240
